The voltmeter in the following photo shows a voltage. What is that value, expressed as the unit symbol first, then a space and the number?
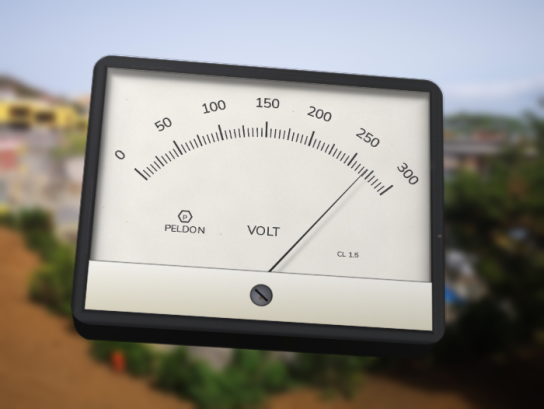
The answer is V 270
